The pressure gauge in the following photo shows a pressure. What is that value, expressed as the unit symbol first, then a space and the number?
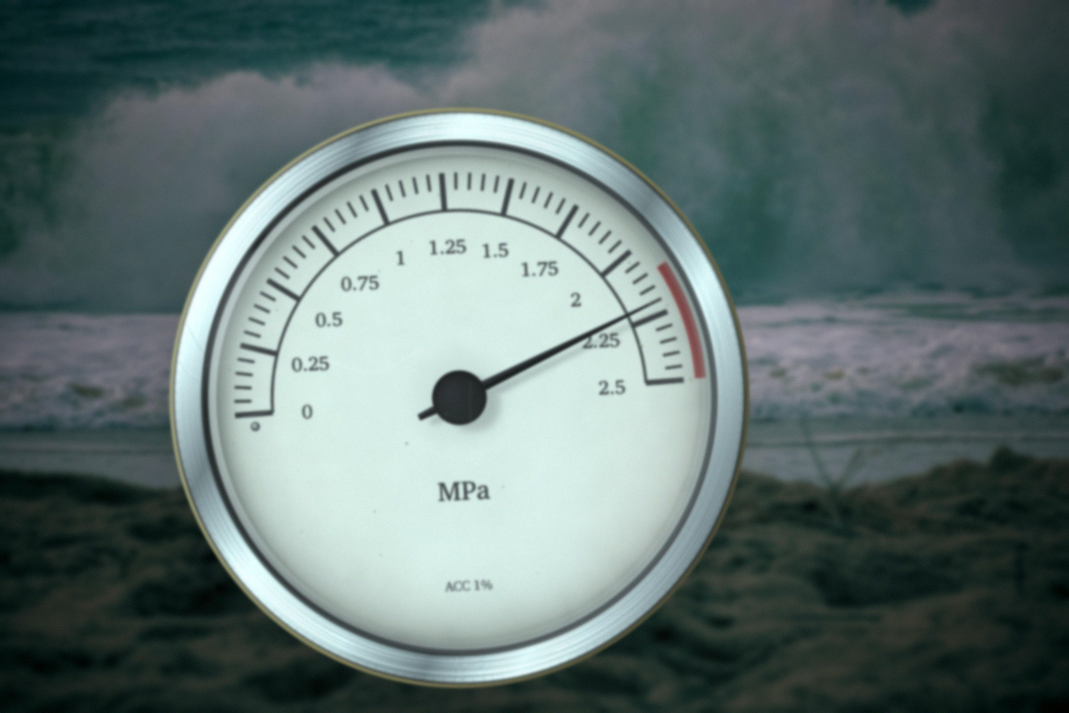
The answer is MPa 2.2
